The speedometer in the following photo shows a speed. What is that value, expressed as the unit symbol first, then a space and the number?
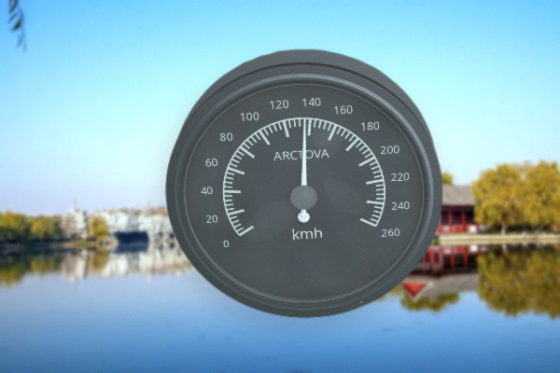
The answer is km/h 136
